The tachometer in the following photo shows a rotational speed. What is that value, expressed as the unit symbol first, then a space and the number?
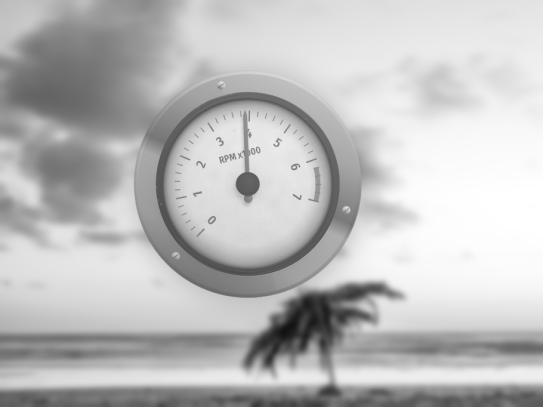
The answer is rpm 3900
